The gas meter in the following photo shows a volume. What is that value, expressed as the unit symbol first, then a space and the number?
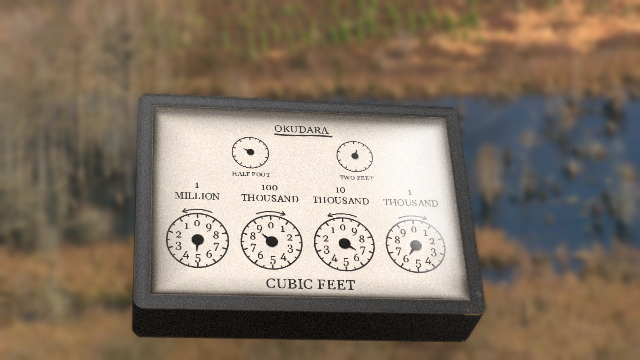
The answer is ft³ 486600
